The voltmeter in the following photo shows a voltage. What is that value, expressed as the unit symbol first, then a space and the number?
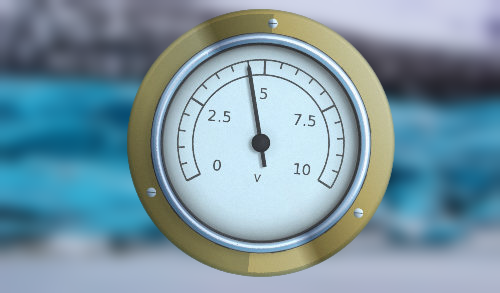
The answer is V 4.5
